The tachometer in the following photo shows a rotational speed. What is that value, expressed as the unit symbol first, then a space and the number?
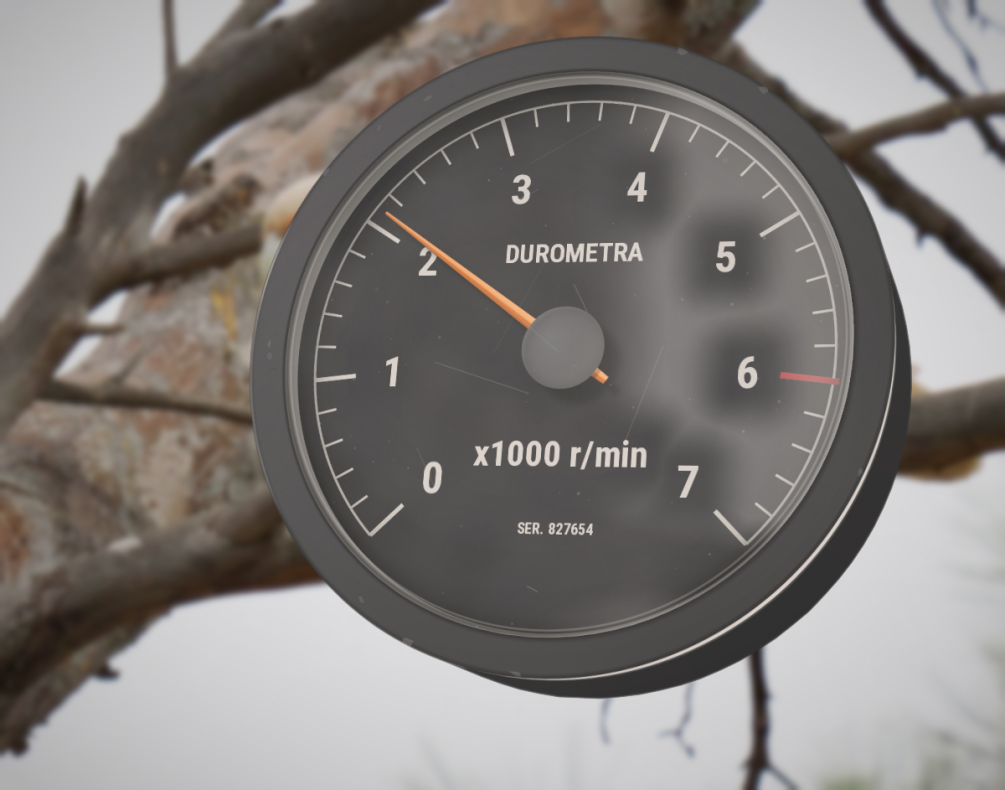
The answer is rpm 2100
